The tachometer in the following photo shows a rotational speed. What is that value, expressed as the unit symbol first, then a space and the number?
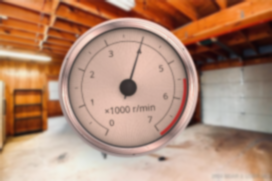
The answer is rpm 4000
